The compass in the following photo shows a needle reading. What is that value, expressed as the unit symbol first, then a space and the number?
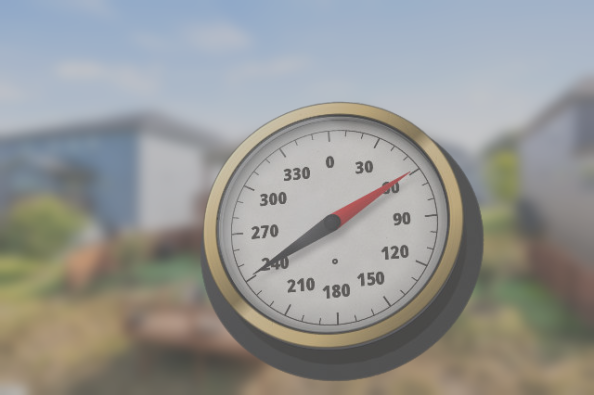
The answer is ° 60
